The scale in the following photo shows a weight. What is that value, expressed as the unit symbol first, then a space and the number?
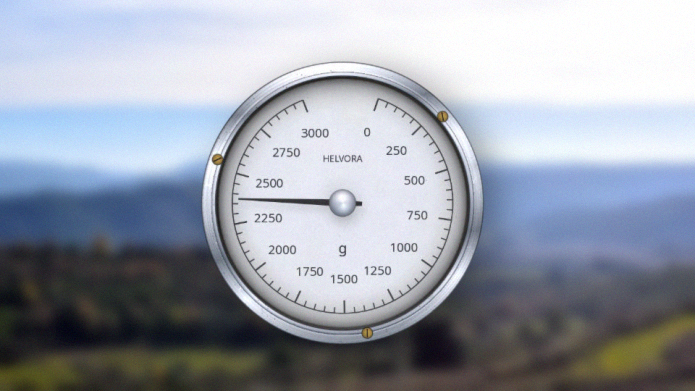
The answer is g 2375
